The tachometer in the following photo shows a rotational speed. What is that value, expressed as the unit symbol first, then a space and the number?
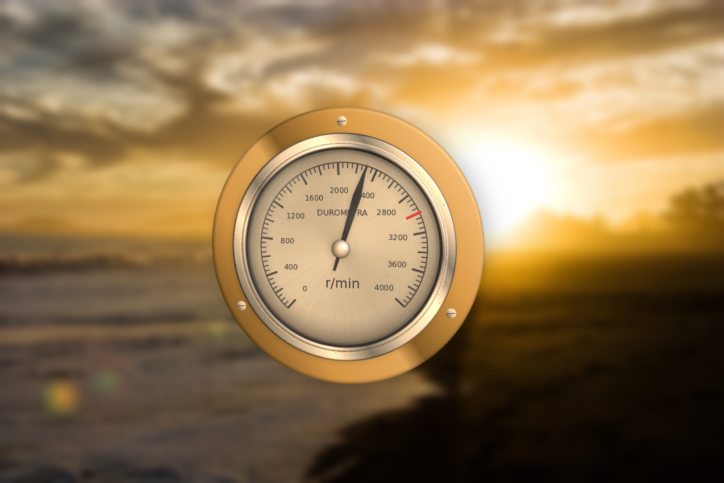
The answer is rpm 2300
